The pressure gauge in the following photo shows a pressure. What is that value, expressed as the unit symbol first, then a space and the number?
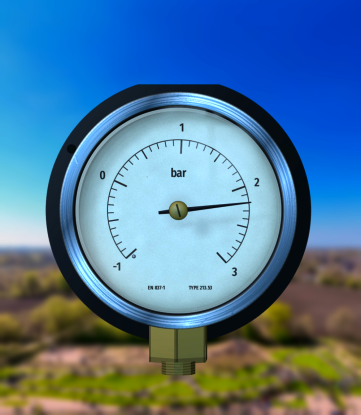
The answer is bar 2.2
